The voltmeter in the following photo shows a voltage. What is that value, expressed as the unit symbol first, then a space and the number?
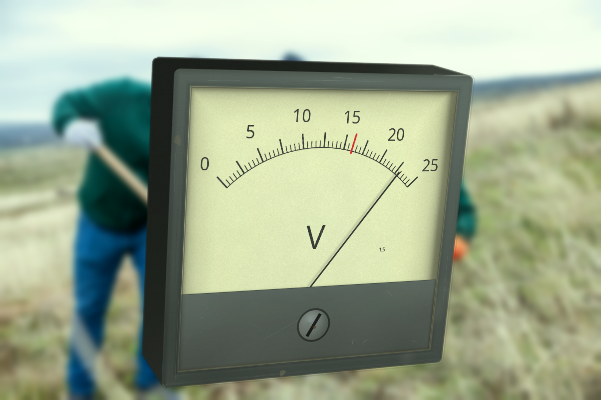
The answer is V 22.5
